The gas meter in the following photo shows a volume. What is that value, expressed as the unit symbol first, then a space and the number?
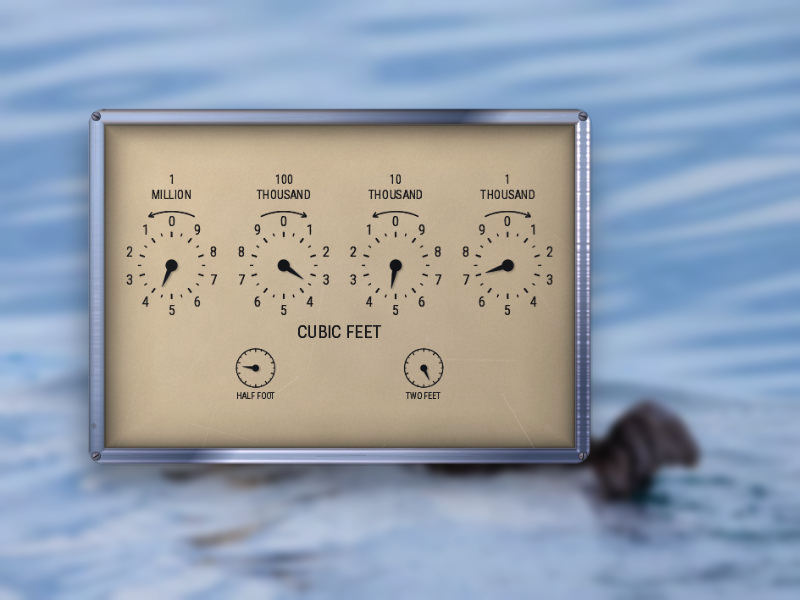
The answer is ft³ 434700
